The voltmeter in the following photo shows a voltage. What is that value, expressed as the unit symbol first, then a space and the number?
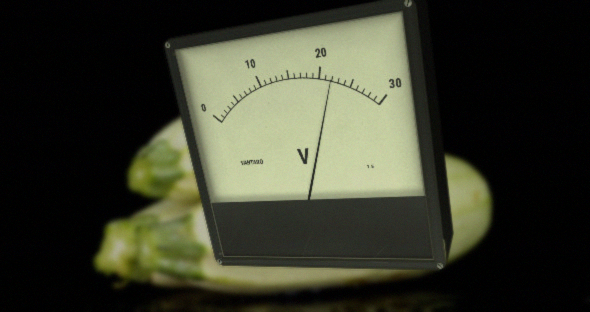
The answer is V 22
